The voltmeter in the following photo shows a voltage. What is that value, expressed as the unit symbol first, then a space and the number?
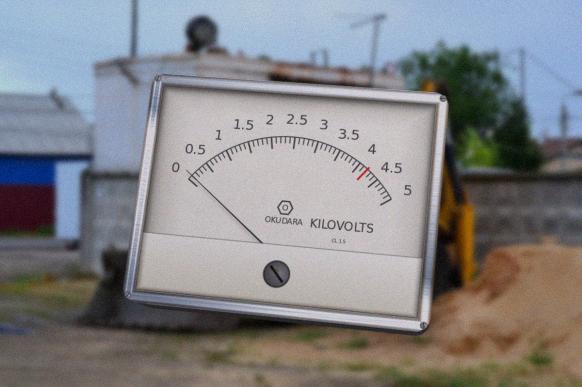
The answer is kV 0.1
